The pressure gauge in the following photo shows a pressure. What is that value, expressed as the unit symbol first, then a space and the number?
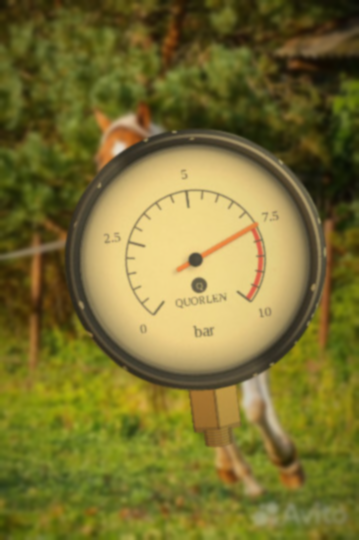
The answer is bar 7.5
